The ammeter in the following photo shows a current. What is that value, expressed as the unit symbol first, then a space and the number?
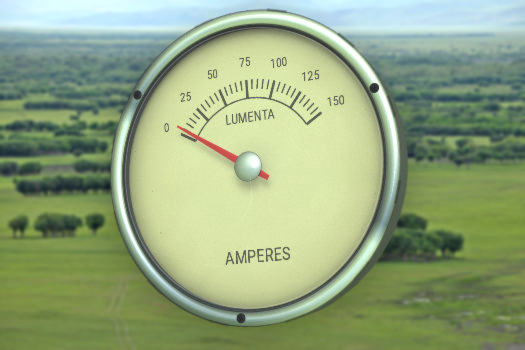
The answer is A 5
